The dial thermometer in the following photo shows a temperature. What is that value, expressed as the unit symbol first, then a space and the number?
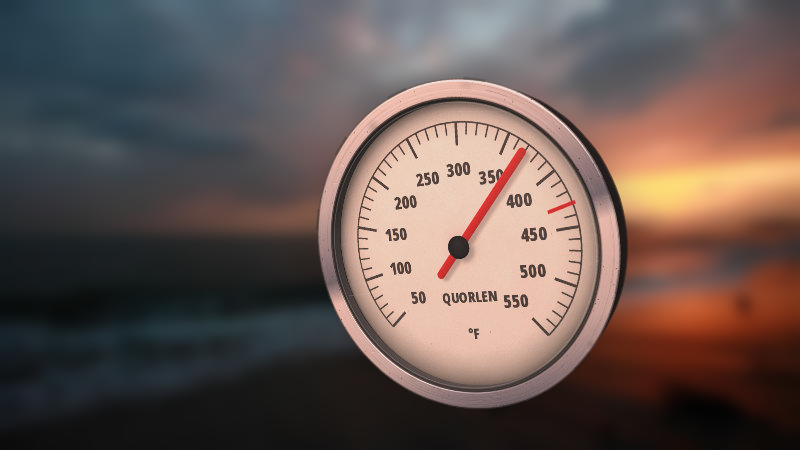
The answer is °F 370
